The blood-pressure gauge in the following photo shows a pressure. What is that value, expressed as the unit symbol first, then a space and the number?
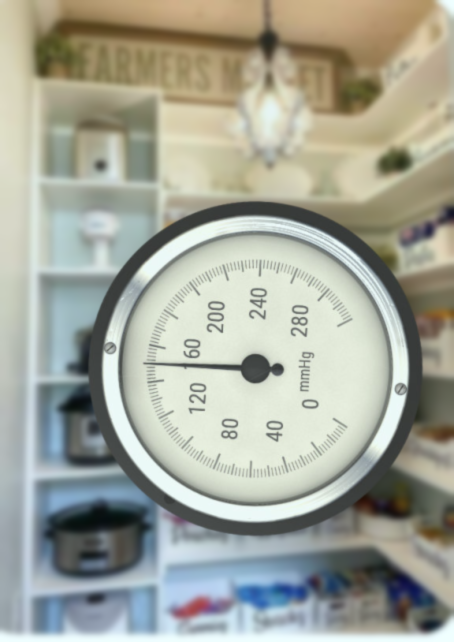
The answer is mmHg 150
